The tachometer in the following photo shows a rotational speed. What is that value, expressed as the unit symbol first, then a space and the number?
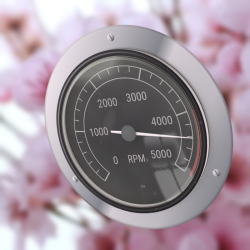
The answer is rpm 4400
